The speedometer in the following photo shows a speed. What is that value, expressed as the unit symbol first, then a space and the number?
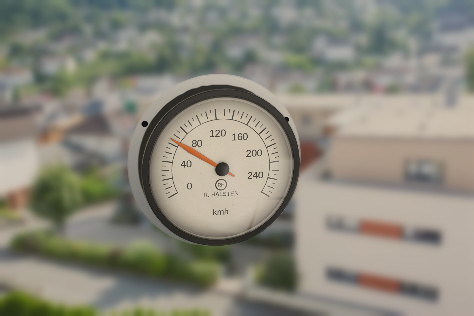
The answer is km/h 65
